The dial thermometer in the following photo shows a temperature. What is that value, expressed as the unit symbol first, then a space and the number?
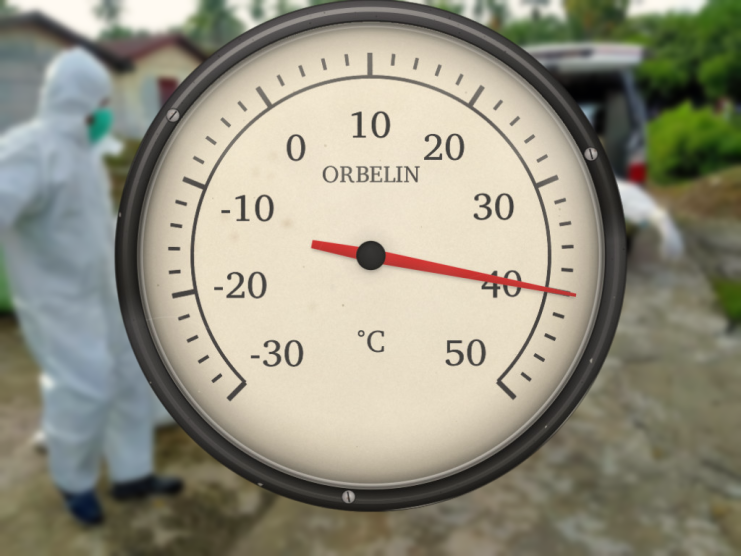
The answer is °C 40
